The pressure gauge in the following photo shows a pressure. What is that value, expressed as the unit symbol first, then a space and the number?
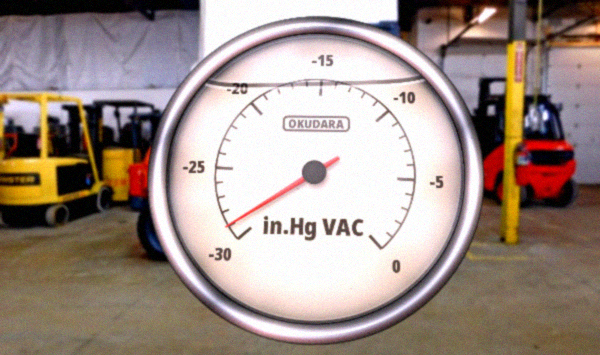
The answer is inHg -29
